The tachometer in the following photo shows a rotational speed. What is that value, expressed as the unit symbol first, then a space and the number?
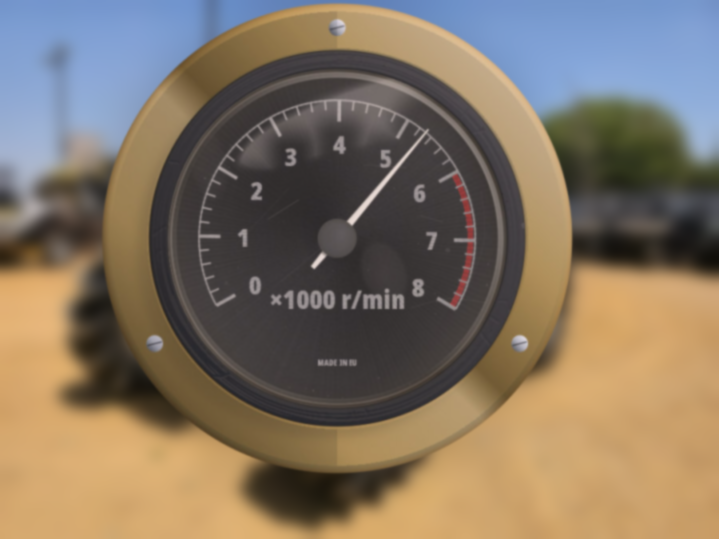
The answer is rpm 5300
